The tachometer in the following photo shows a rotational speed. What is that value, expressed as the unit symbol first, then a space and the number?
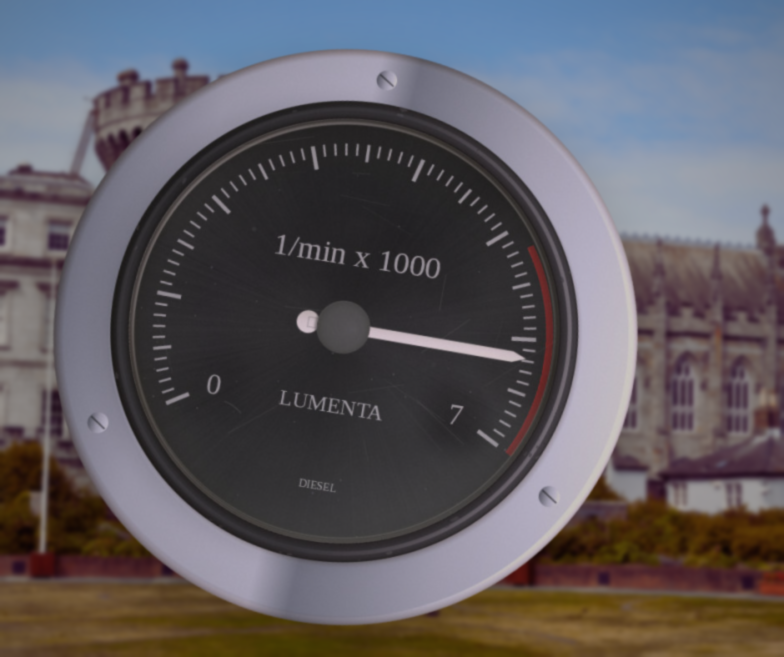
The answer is rpm 6200
